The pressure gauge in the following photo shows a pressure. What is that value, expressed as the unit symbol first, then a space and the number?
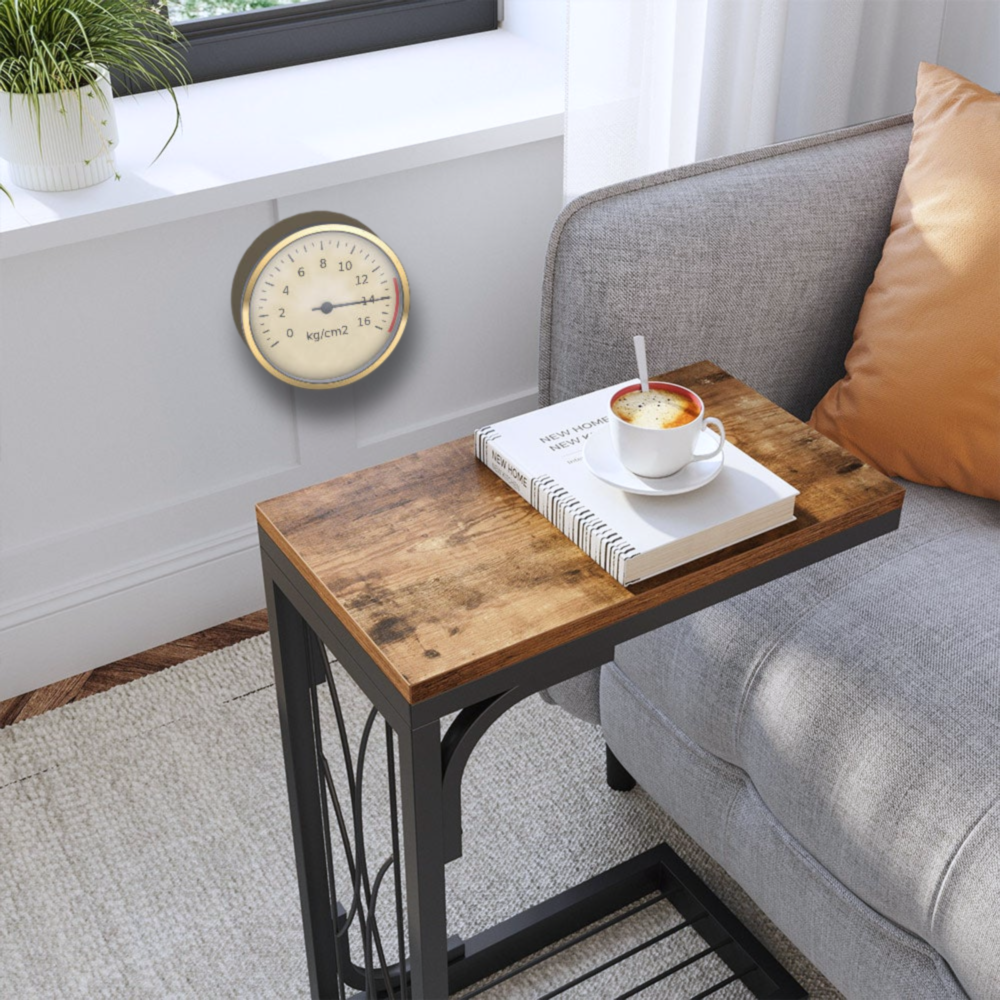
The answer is kg/cm² 14
